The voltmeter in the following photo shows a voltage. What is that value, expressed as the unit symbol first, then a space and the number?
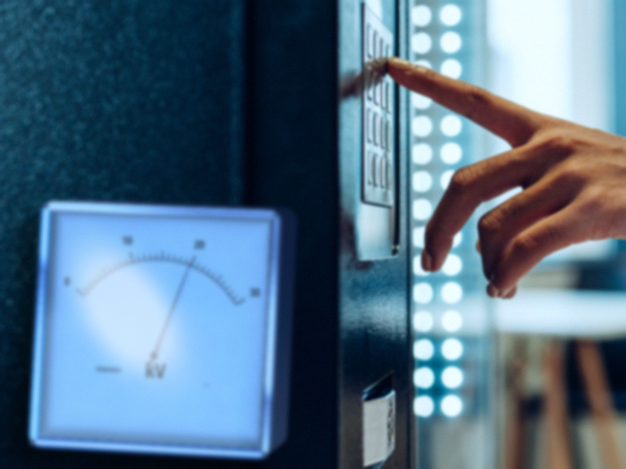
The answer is kV 20
